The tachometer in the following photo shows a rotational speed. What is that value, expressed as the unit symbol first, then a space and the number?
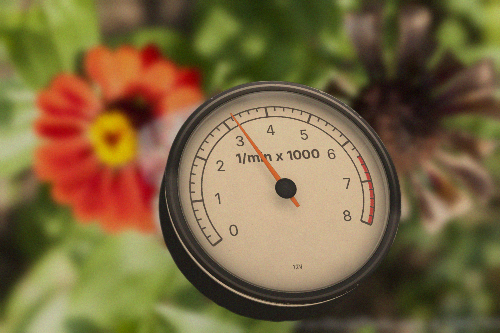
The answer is rpm 3200
